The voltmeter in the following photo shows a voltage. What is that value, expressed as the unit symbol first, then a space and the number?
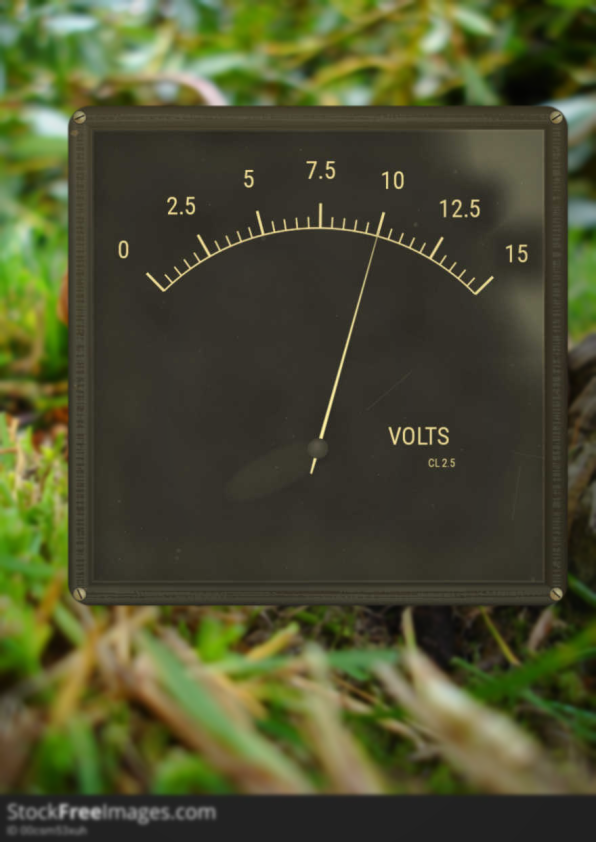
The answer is V 10
